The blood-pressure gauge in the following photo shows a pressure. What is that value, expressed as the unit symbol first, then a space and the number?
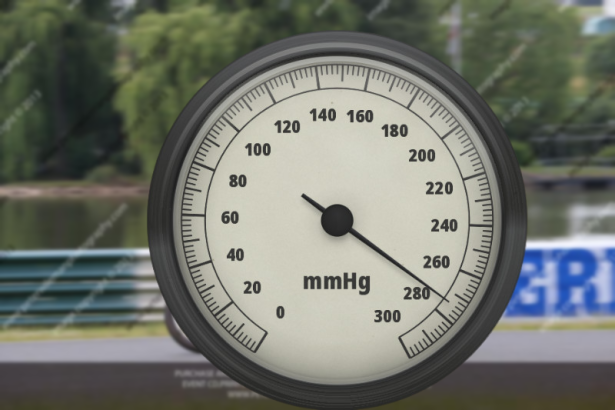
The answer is mmHg 274
